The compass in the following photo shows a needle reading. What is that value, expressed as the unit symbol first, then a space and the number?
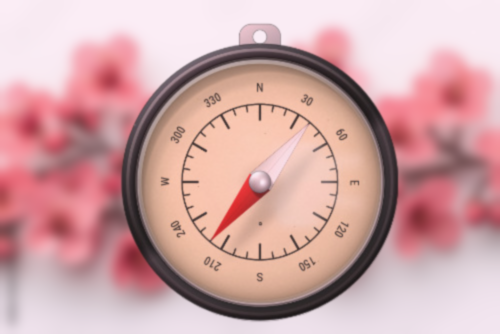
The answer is ° 220
